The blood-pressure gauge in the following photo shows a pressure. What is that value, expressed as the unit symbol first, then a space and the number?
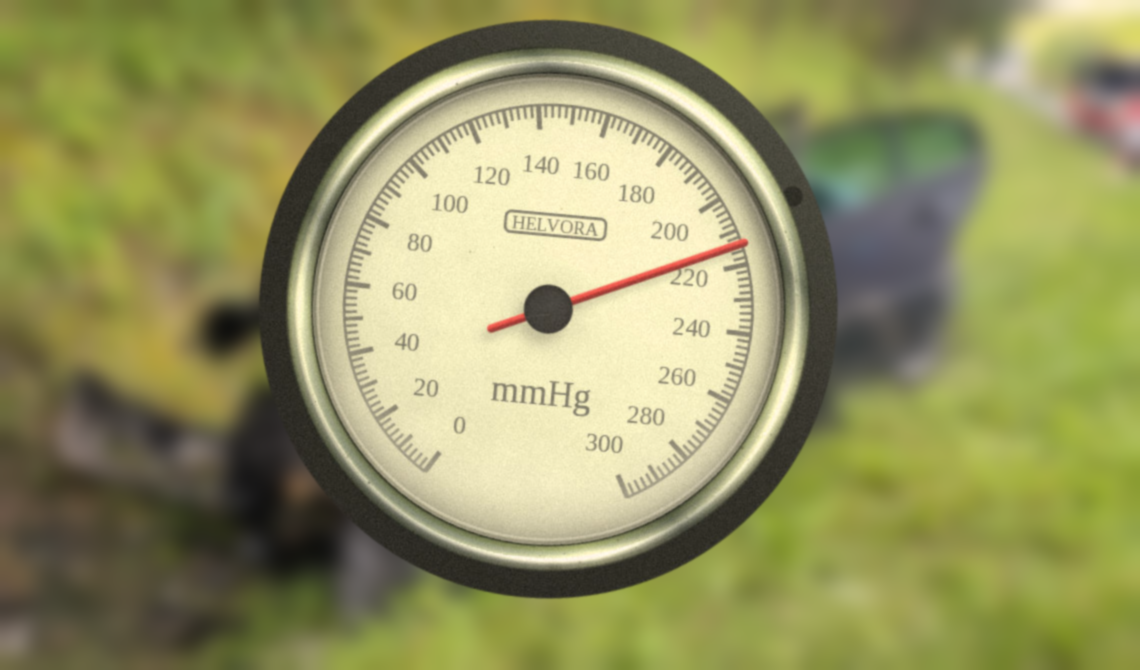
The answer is mmHg 214
